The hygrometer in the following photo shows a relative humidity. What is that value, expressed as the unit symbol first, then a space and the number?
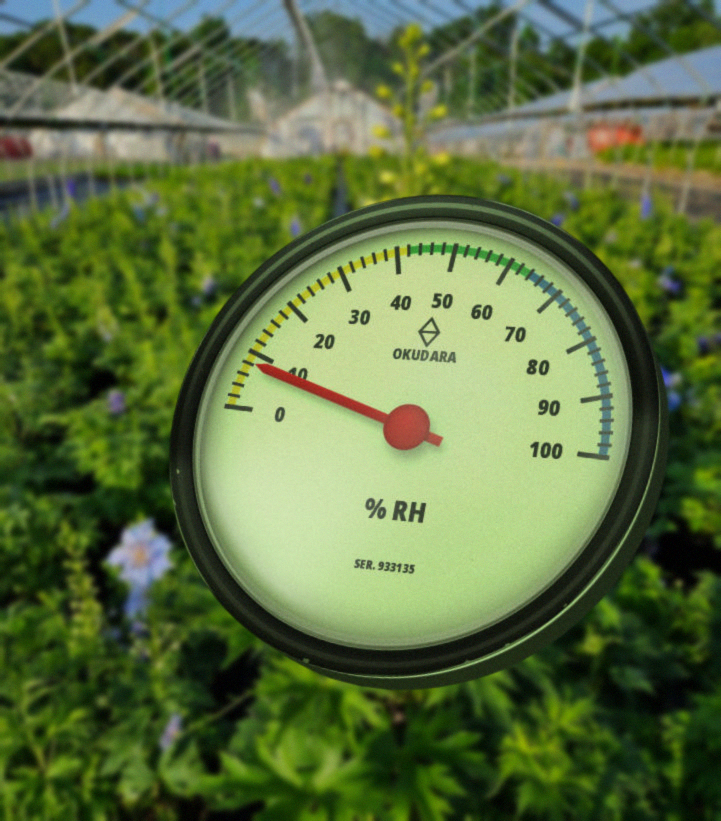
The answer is % 8
